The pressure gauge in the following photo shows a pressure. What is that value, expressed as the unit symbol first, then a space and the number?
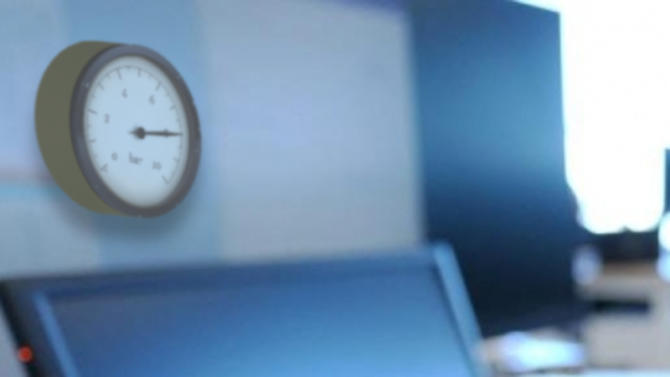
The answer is bar 8
